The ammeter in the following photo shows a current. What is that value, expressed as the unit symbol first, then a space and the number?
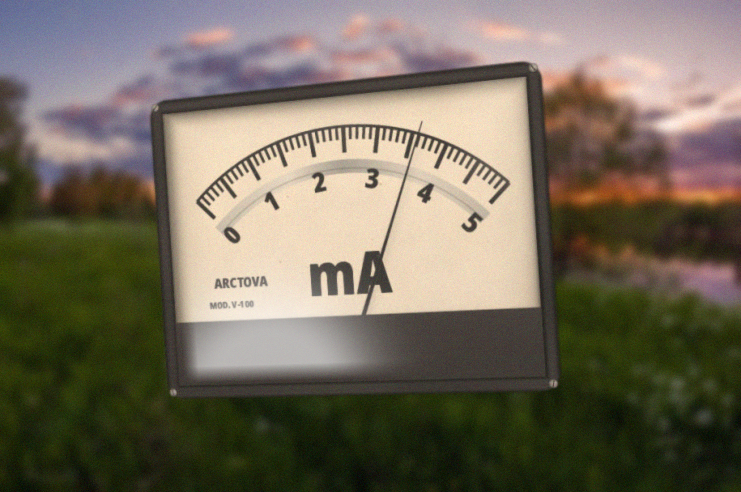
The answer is mA 3.6
